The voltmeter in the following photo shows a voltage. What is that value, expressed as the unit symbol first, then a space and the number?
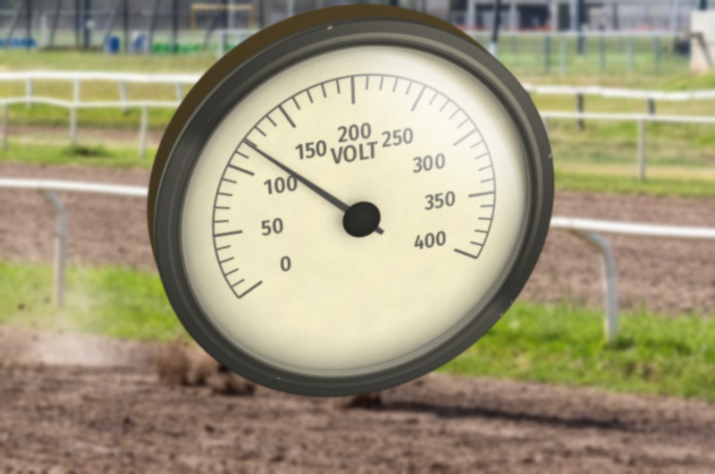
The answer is V 120
